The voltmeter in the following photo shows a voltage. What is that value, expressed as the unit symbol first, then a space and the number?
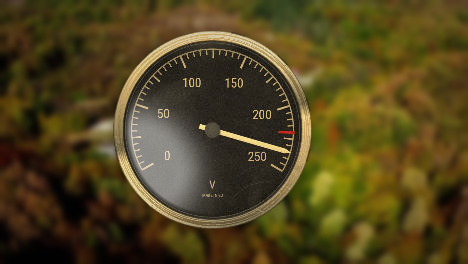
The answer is V 235
